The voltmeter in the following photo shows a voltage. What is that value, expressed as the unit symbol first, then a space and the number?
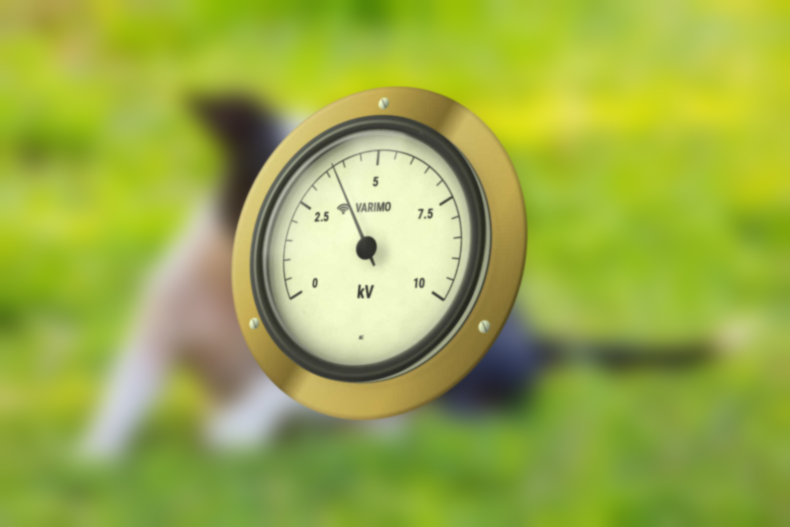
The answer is kV 3.75
